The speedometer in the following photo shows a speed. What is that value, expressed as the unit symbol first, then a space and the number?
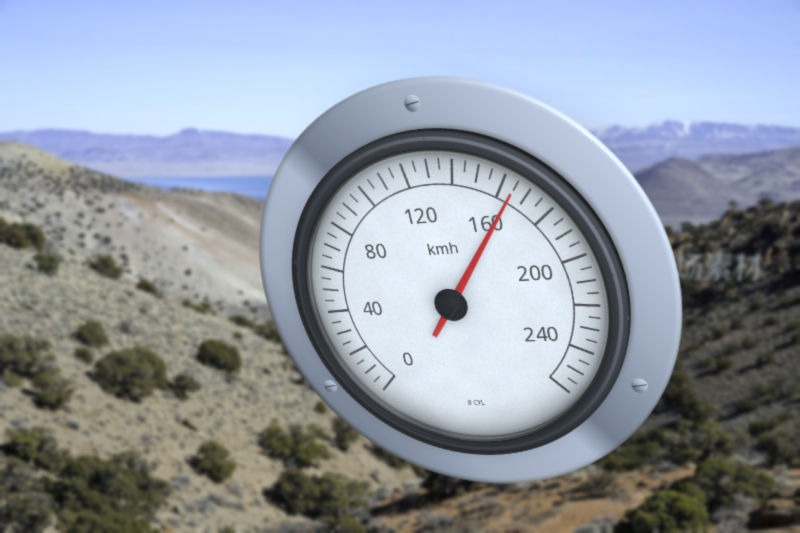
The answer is km/h 165
